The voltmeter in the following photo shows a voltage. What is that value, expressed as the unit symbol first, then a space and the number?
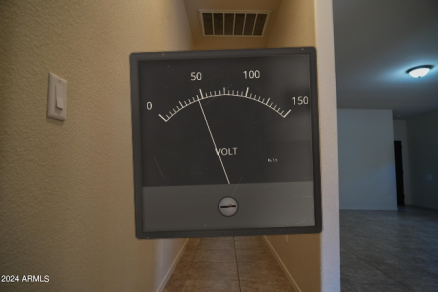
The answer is V 45
